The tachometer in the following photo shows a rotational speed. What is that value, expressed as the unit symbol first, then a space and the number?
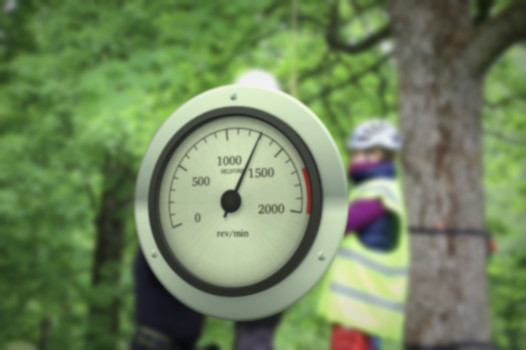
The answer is rpm 1300
